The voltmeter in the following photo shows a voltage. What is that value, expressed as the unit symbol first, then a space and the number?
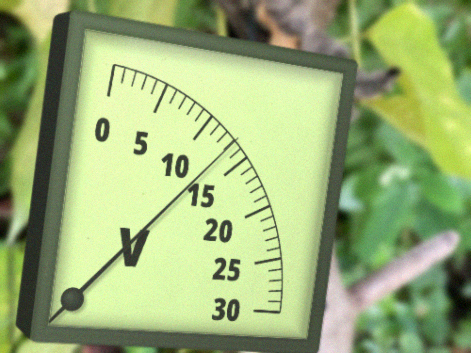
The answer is V 13
